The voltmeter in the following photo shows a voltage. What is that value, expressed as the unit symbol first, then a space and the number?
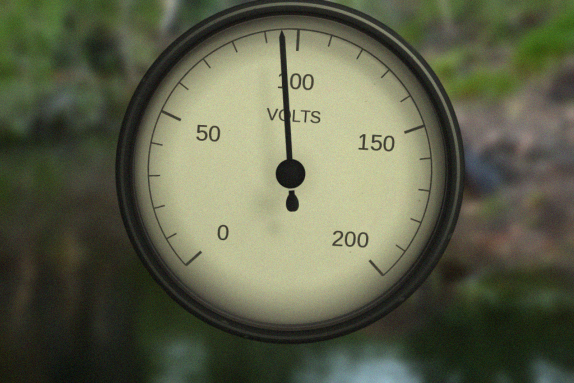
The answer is V 95
